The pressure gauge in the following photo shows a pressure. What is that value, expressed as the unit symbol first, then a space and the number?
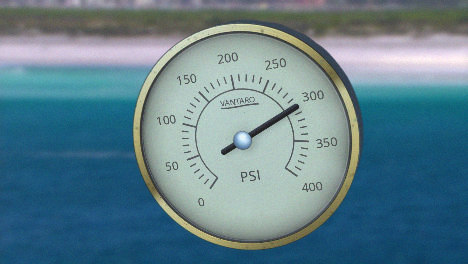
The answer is psi 300
